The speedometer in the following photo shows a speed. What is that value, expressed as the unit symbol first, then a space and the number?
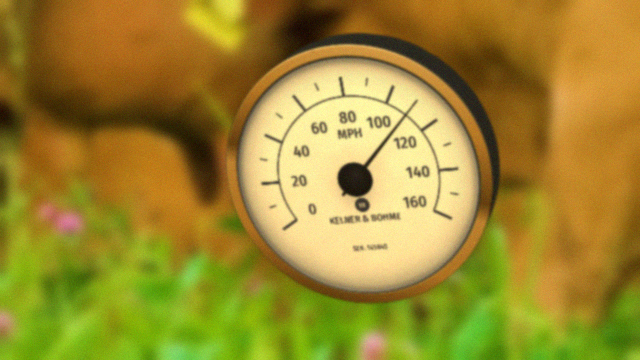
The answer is mph 110
